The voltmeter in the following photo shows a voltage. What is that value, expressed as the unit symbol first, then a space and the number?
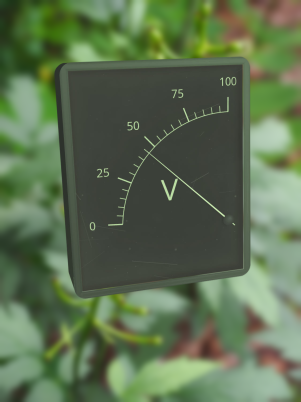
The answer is V 45
